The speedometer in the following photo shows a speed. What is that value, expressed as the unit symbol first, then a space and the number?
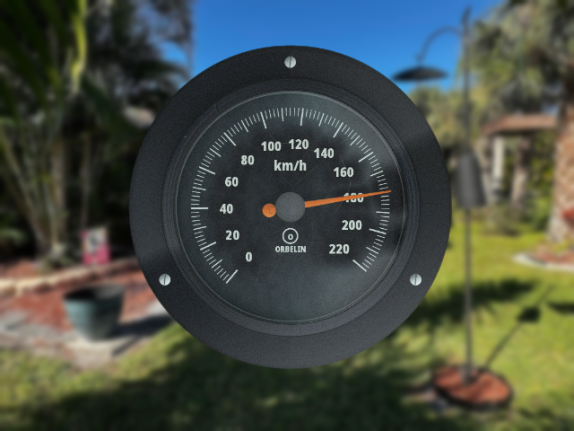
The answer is km/h 180
